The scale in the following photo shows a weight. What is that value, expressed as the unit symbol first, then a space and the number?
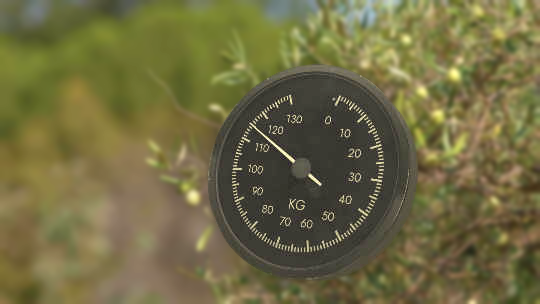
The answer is kg 115
